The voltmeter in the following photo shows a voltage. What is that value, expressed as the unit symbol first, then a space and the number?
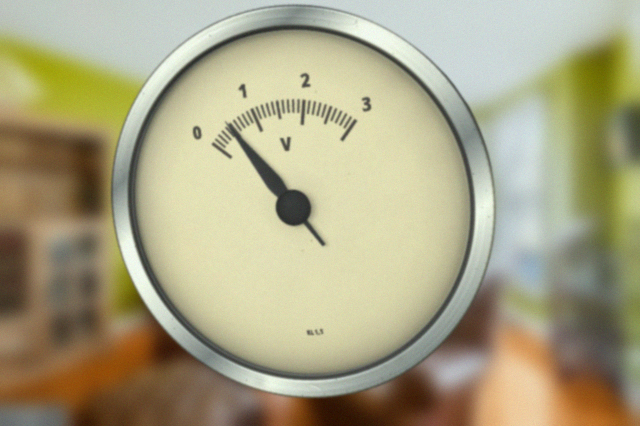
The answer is V 0.5
